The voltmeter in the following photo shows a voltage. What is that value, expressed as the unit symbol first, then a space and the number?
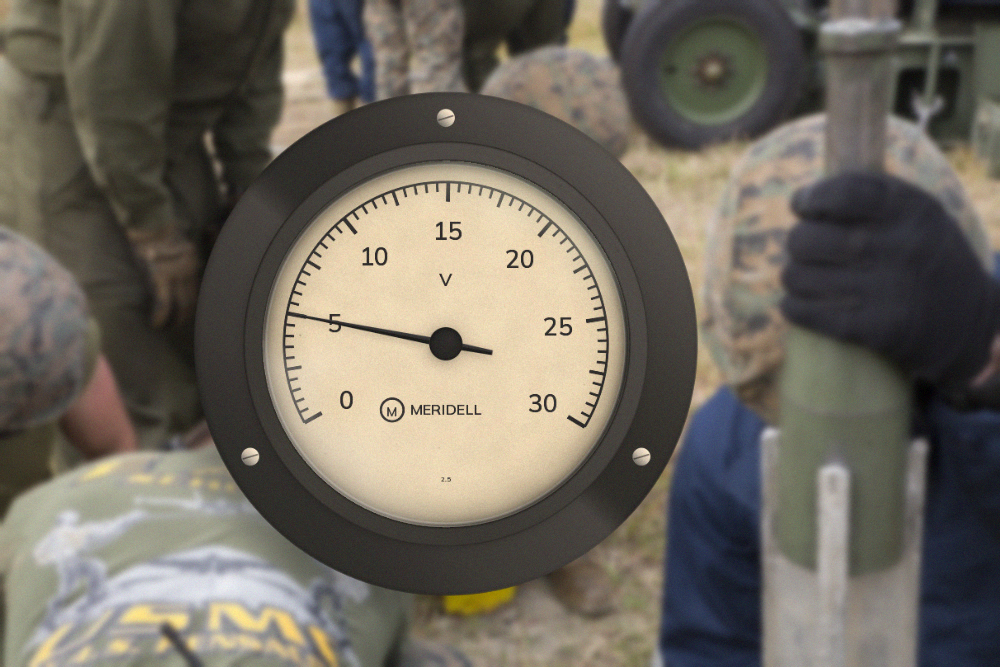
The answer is V 5
